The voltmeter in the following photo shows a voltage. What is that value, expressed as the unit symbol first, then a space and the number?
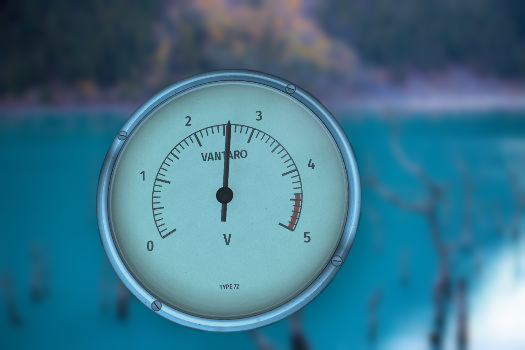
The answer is V 2.6
